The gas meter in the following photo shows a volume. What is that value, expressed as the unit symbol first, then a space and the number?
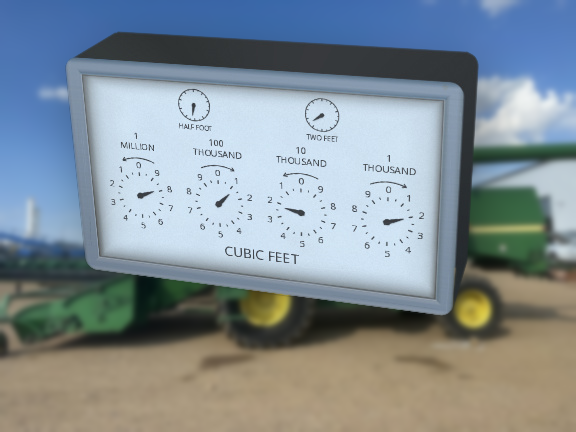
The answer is ft³ 812200
